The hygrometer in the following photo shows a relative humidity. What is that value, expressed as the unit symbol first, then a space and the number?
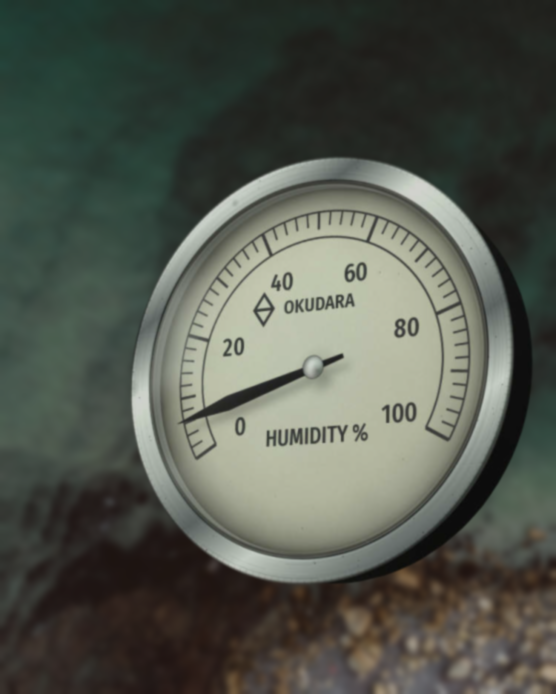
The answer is % 6
